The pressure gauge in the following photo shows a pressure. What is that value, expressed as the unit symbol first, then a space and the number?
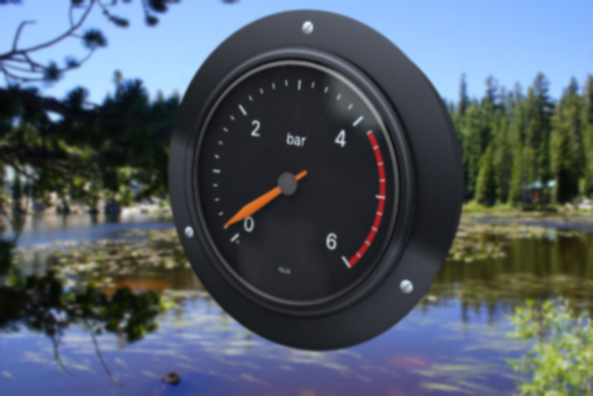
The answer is bar 0.2
